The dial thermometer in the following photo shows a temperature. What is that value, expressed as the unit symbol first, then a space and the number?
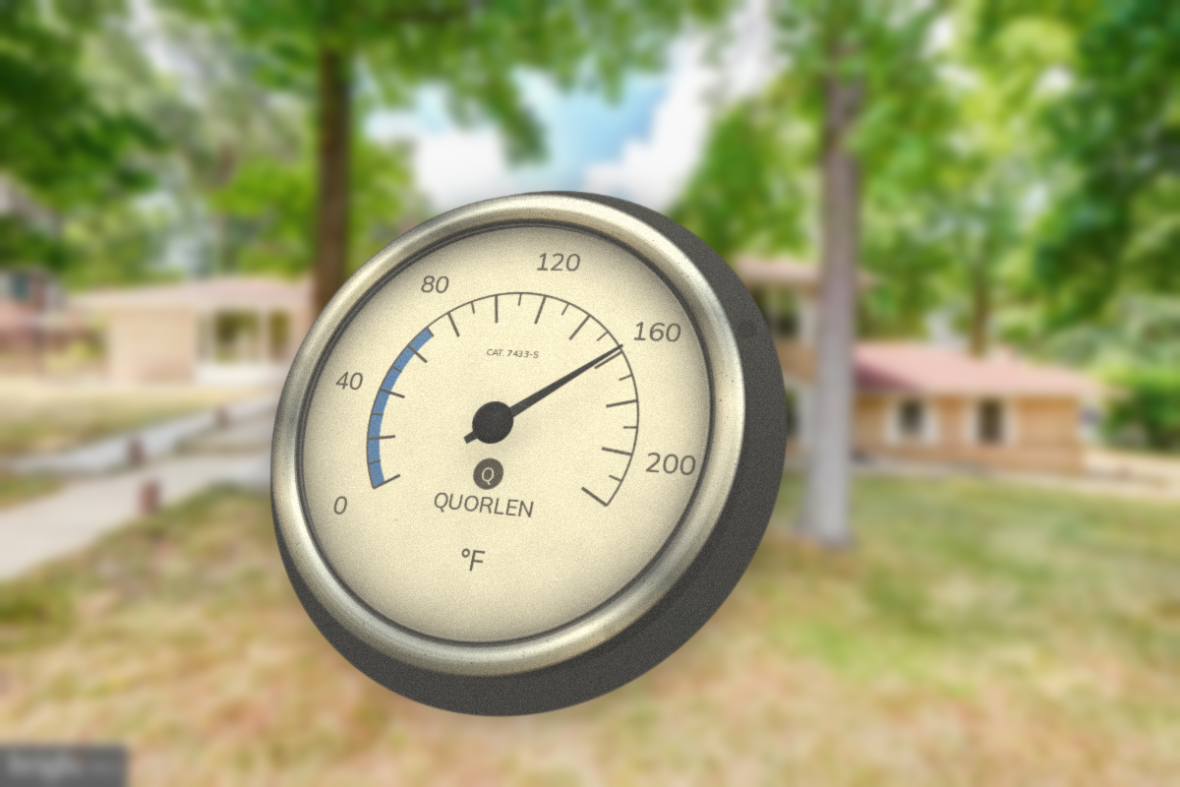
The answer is °F 160
